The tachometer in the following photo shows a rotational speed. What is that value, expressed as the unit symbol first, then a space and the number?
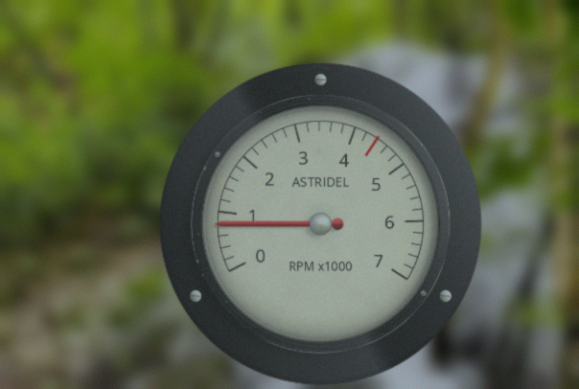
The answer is rpm 800
